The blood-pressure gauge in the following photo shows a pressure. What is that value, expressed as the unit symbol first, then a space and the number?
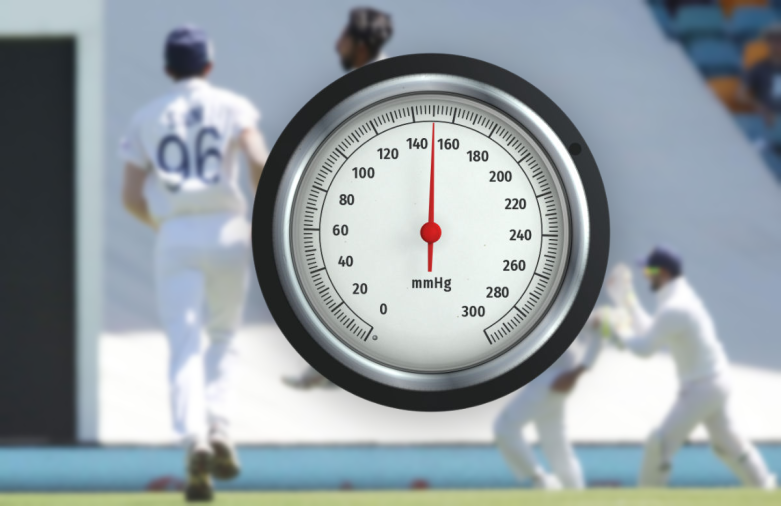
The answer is mmHg 150
